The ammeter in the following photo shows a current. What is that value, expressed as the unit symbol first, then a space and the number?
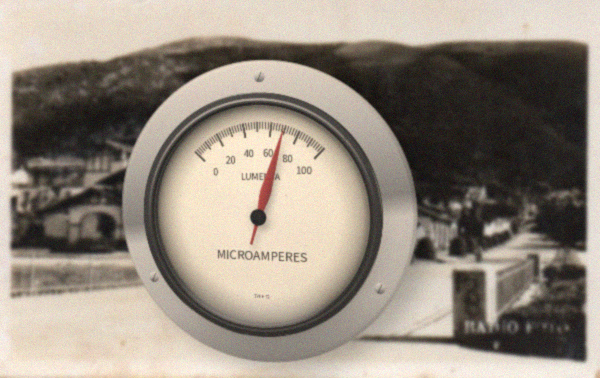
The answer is µA 70
